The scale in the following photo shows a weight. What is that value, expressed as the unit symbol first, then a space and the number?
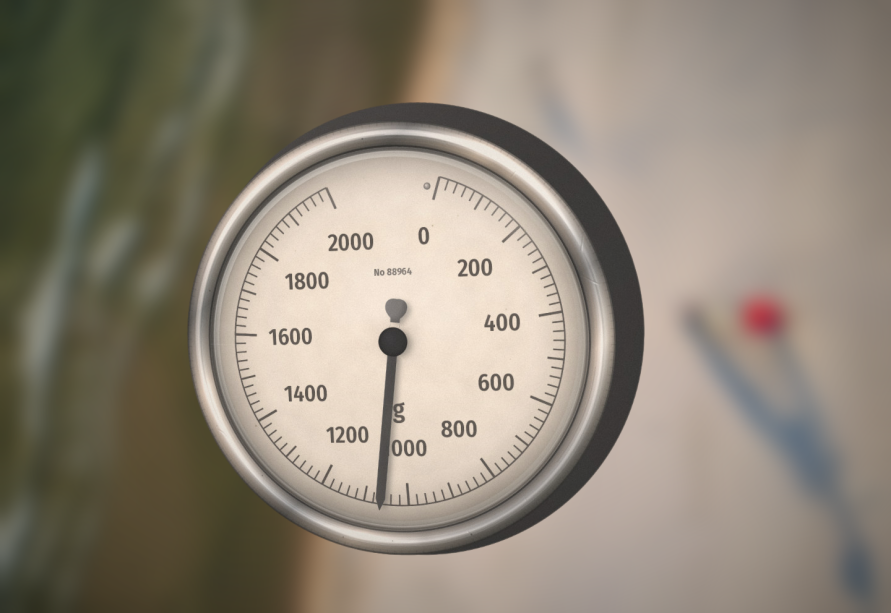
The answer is g 1060
